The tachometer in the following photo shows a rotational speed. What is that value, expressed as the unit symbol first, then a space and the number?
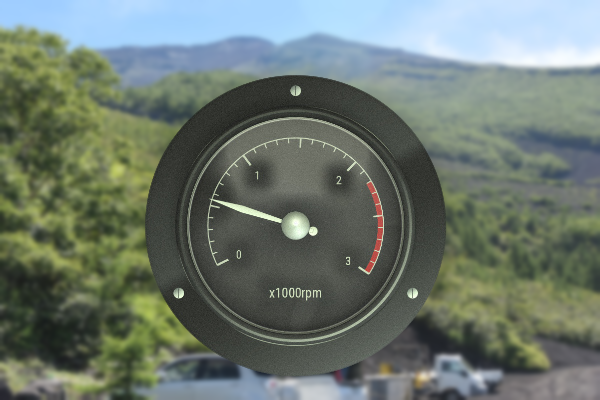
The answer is rpm 550
